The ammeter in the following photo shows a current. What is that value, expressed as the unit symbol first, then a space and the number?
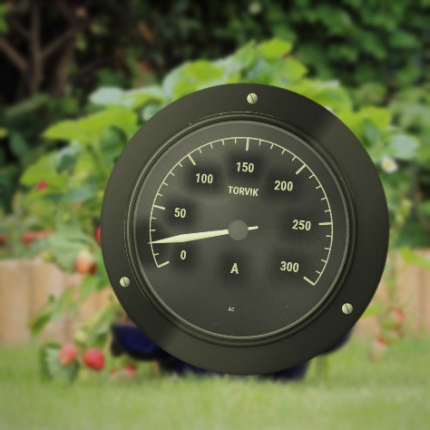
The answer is A 20
